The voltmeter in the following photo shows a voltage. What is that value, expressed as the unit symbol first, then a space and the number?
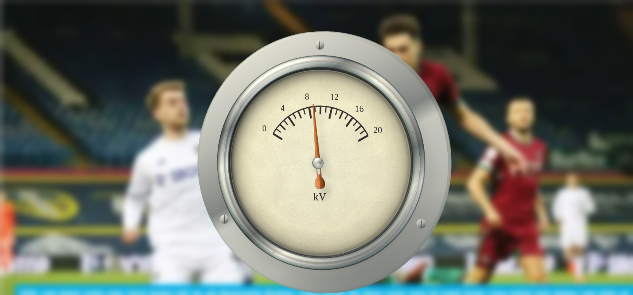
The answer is kV 9
